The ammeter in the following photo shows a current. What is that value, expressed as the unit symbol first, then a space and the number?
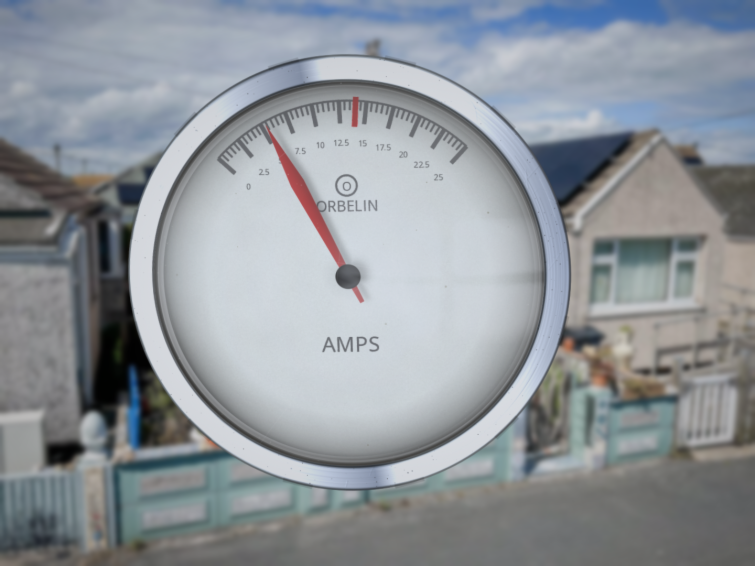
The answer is A 5.5
